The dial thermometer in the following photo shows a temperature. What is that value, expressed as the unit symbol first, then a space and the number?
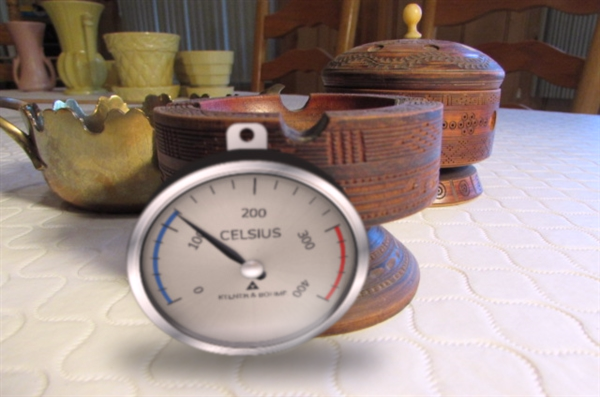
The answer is °C 120
